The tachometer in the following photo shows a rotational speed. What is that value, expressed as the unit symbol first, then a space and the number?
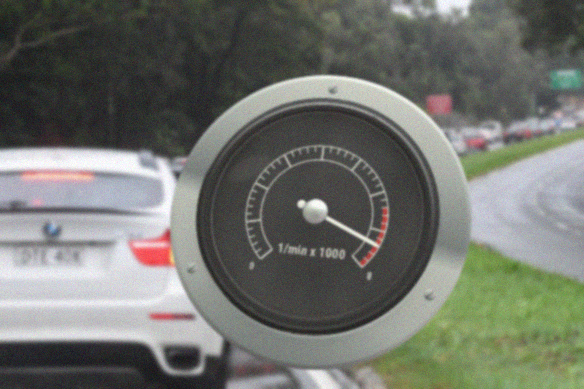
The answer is rpm 7400
